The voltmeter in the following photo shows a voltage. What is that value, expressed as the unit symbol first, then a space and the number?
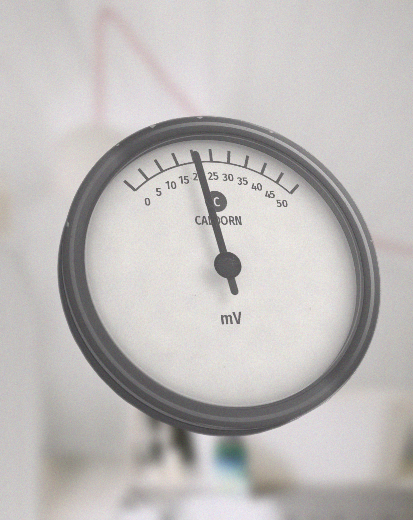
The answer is mV 20
